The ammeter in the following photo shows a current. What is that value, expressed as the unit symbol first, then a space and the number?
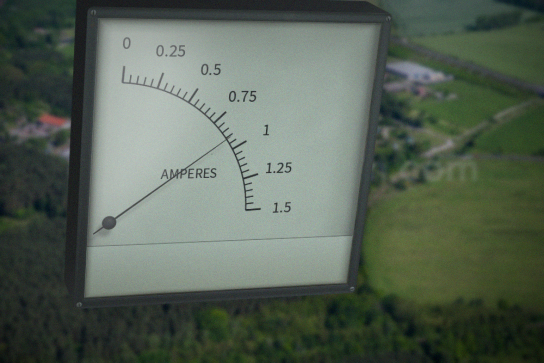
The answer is A 0.9
